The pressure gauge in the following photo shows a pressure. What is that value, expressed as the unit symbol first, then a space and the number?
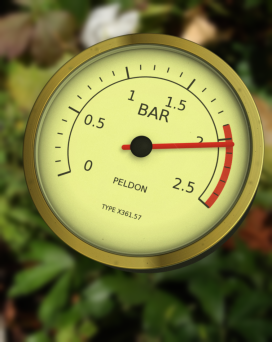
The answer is bar 2.05
